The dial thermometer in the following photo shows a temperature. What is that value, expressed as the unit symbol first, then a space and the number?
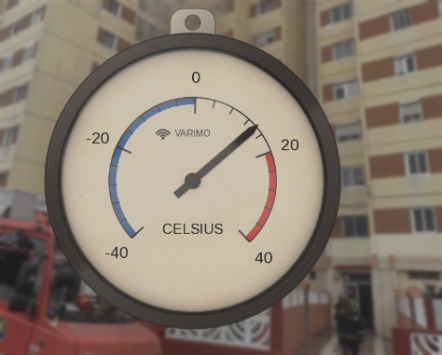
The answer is °C 14
